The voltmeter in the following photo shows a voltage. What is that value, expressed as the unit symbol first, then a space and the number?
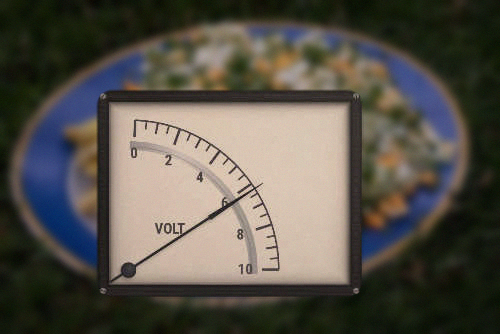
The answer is V 6.25
